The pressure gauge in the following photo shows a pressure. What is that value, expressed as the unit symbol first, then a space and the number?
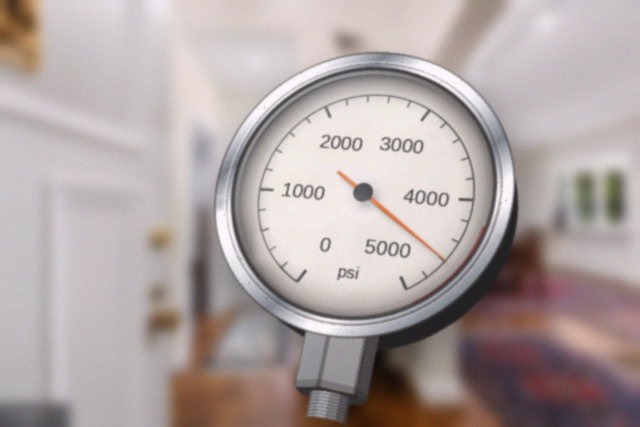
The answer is psi 4600
